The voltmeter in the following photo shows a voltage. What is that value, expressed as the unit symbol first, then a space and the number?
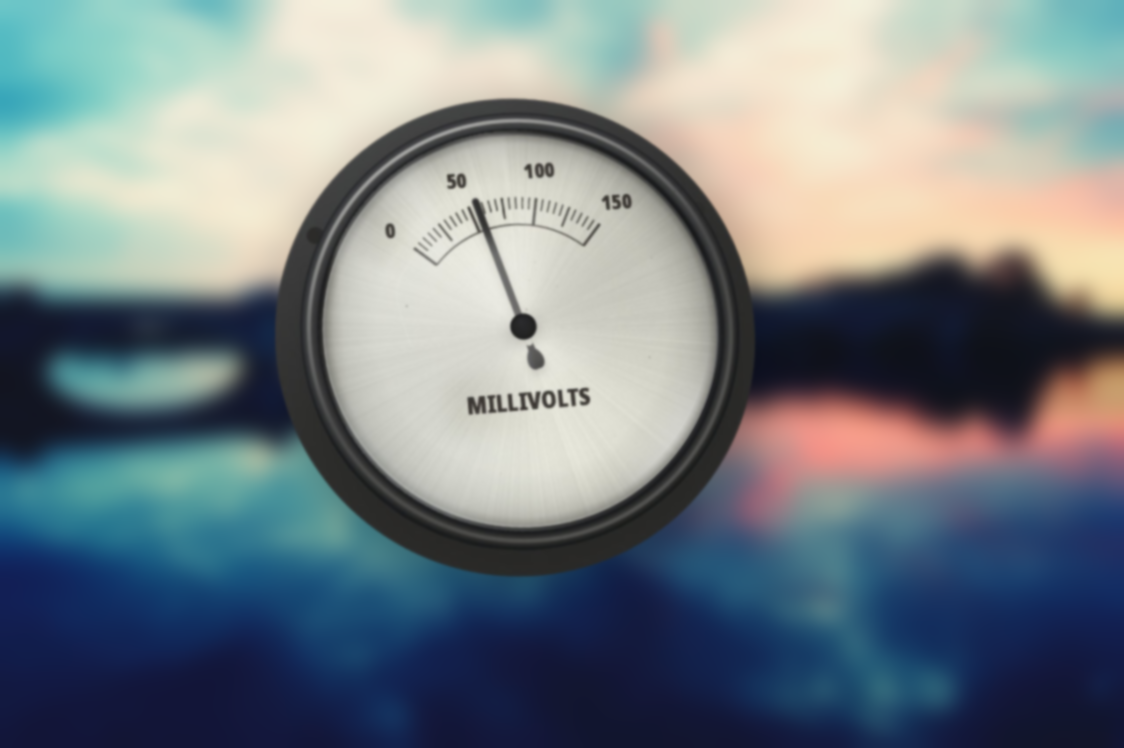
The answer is mV 55
